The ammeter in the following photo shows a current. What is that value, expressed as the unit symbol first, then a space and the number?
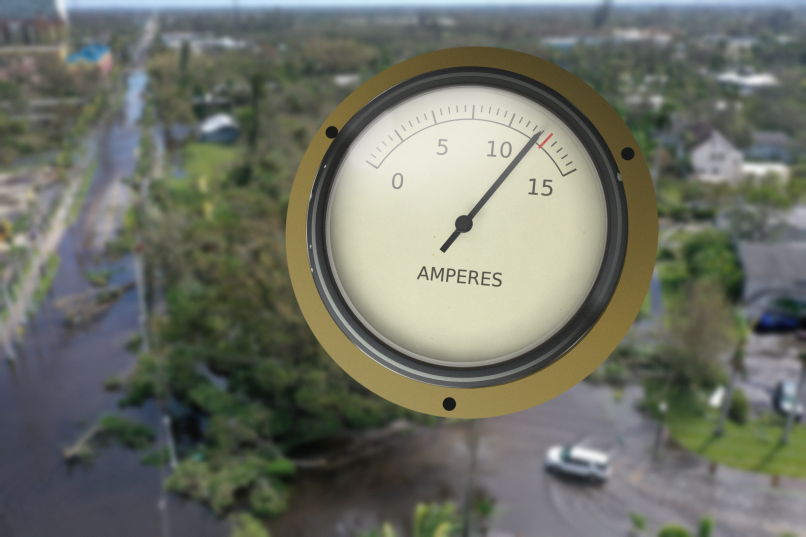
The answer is A 12
